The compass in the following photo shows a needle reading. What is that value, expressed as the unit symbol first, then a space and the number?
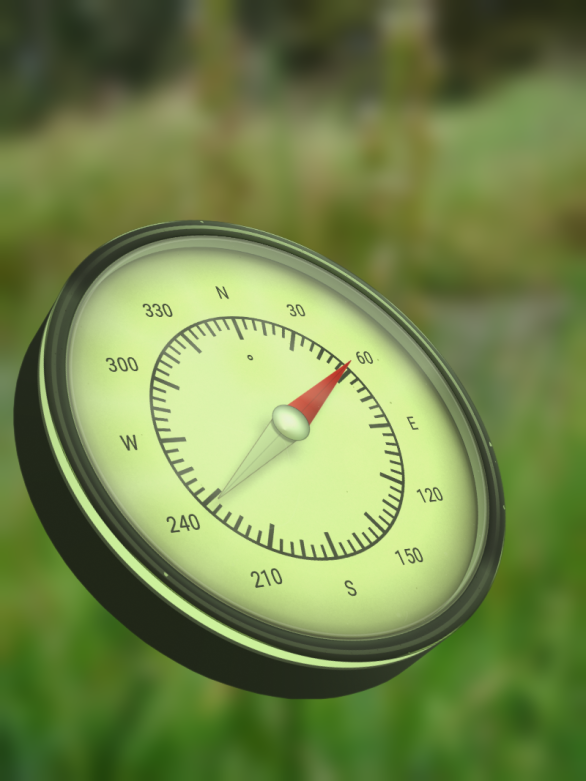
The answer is ° 57.5
